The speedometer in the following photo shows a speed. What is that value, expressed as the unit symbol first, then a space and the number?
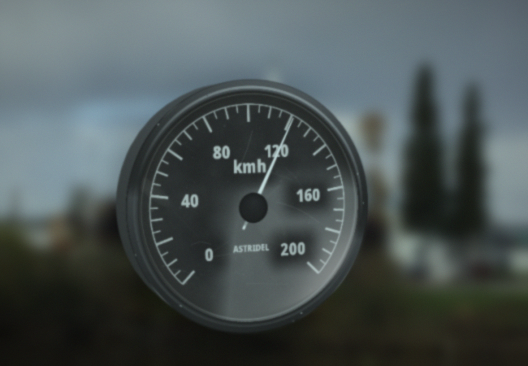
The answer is km/h 120
